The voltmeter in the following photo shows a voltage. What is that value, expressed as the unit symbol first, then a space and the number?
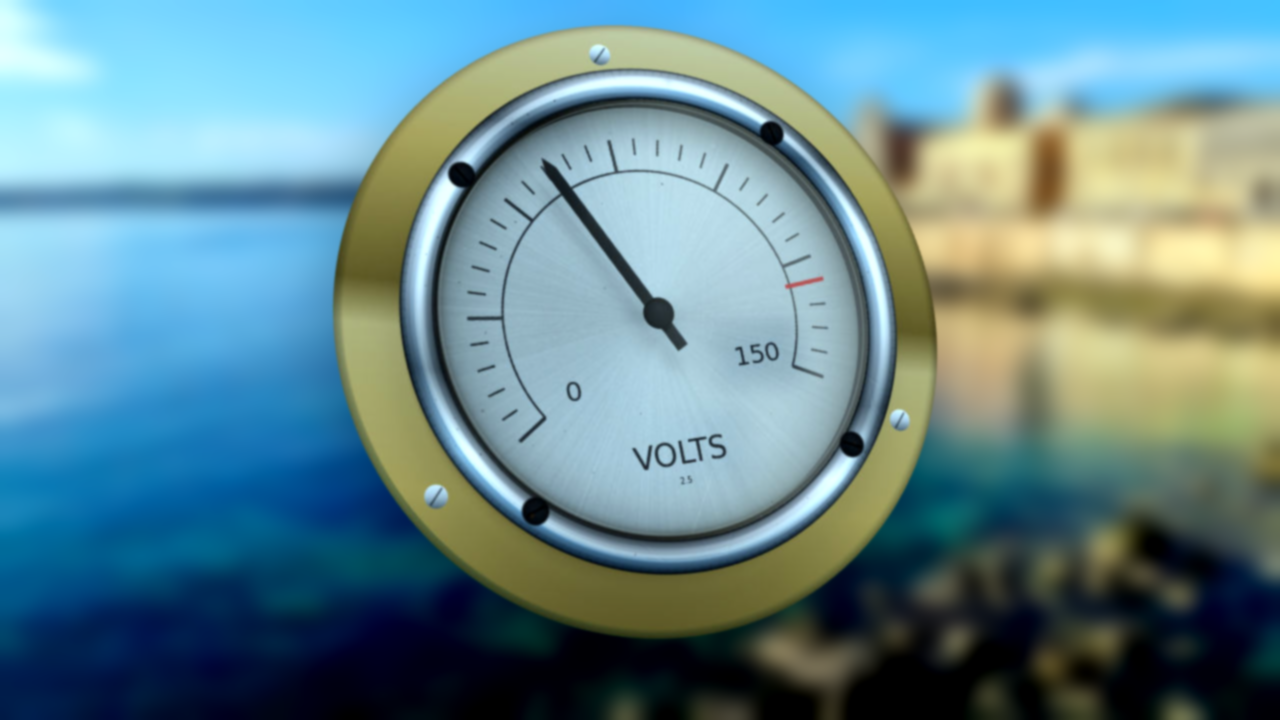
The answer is V 60
